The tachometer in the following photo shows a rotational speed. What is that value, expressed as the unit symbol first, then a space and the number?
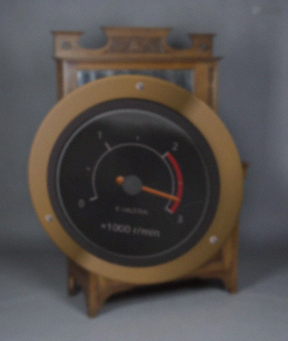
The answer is rpm 2750
